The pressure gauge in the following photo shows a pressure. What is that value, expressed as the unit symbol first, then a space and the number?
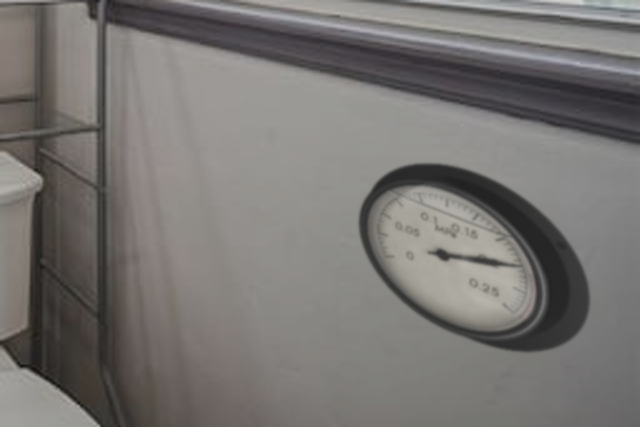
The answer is MPa 0.2
